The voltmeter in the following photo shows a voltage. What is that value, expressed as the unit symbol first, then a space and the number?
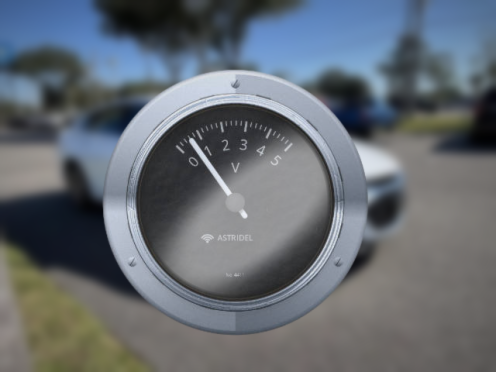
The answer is V 0.6
